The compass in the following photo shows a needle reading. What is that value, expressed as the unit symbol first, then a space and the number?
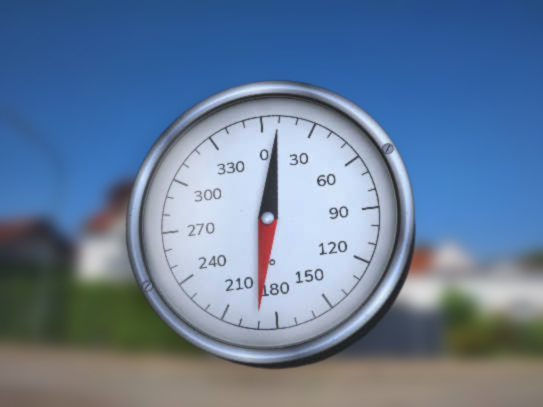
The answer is ° 190
